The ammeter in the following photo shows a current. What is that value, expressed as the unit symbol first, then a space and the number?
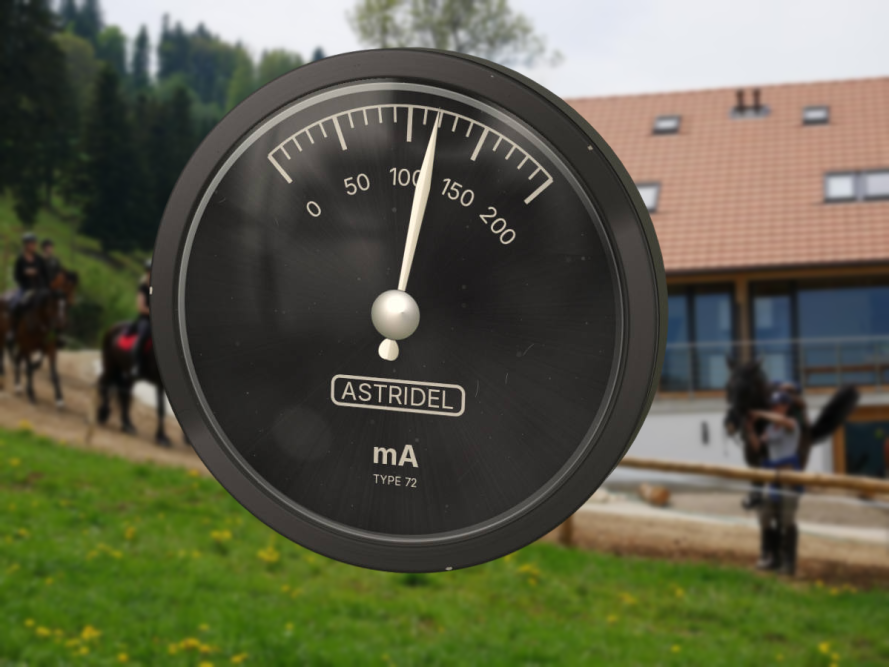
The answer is mA 120
